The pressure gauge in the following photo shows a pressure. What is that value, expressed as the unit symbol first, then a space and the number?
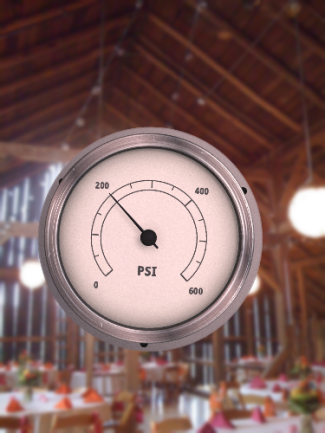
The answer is psi 200
